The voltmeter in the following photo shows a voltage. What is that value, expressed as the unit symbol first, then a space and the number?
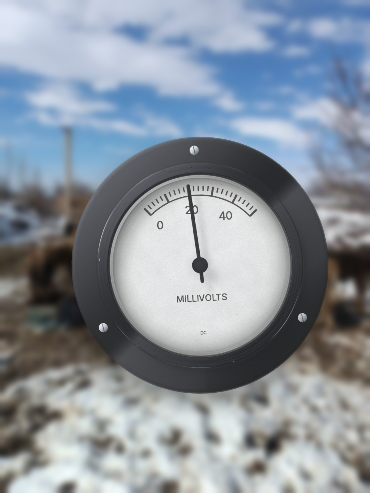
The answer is mV 20
